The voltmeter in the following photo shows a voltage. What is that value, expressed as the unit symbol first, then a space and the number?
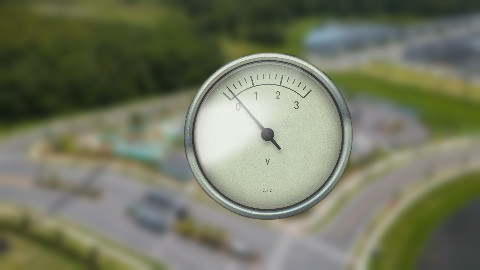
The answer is V 0.2
